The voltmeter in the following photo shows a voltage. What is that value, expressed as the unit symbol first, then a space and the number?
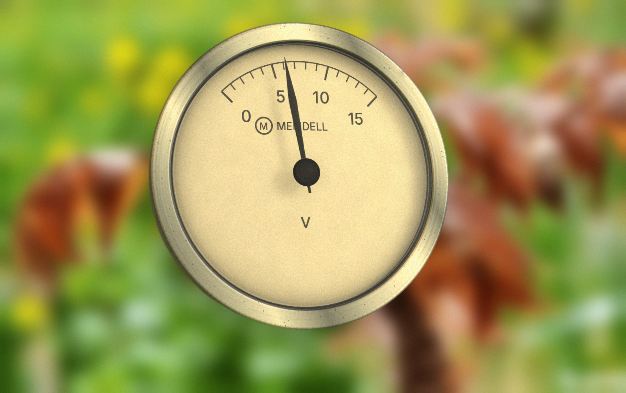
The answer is V 6
